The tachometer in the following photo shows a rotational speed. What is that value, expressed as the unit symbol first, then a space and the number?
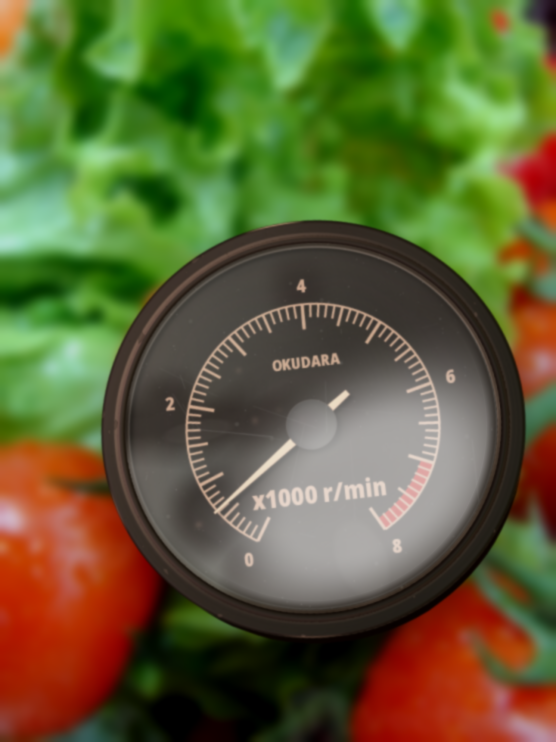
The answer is rpm 600
